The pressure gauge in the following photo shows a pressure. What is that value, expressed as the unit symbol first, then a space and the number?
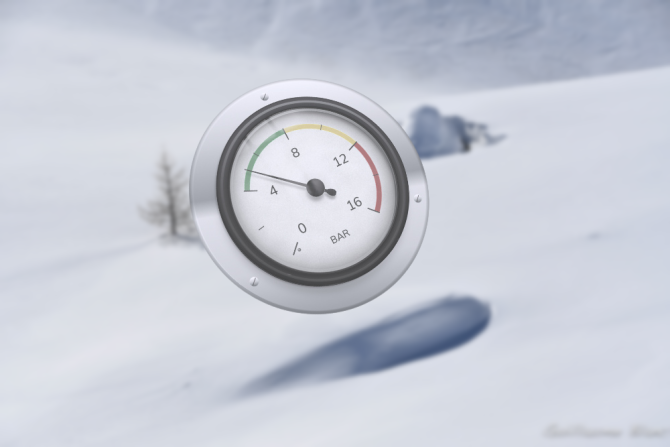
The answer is bar 5
